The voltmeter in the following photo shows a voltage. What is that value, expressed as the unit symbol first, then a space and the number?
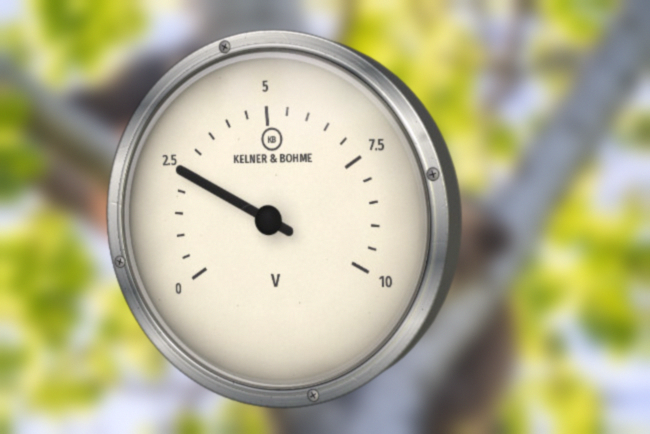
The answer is V 2.5
